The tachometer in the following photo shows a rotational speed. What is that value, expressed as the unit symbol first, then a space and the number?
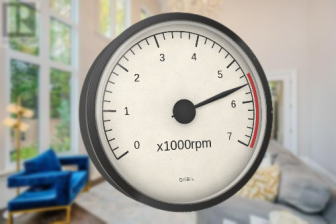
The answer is rpm 5600
